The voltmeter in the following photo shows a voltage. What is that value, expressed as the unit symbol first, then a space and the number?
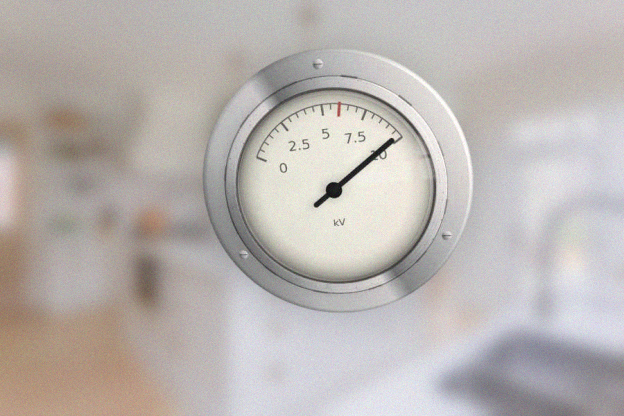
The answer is kV 9.75
